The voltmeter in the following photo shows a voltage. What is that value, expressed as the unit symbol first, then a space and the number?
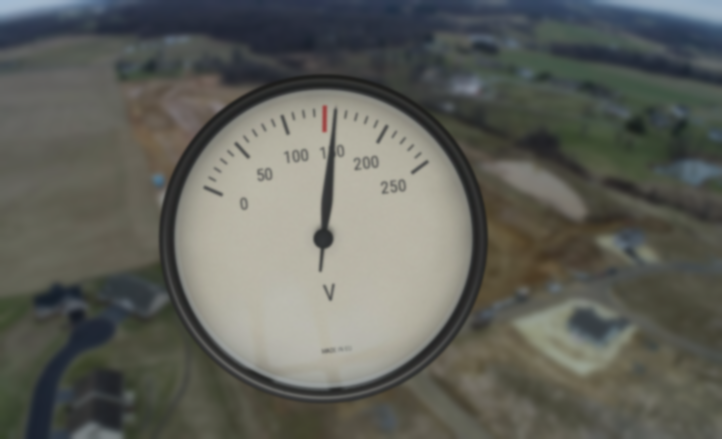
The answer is V 150
